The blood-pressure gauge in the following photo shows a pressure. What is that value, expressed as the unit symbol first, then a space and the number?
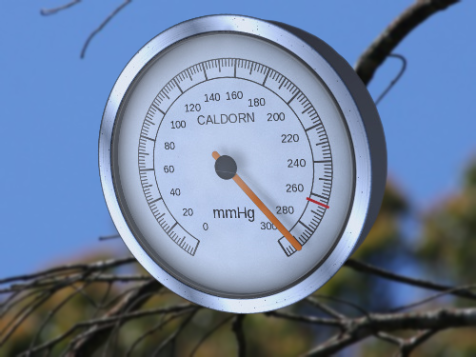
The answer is mmHg 290
